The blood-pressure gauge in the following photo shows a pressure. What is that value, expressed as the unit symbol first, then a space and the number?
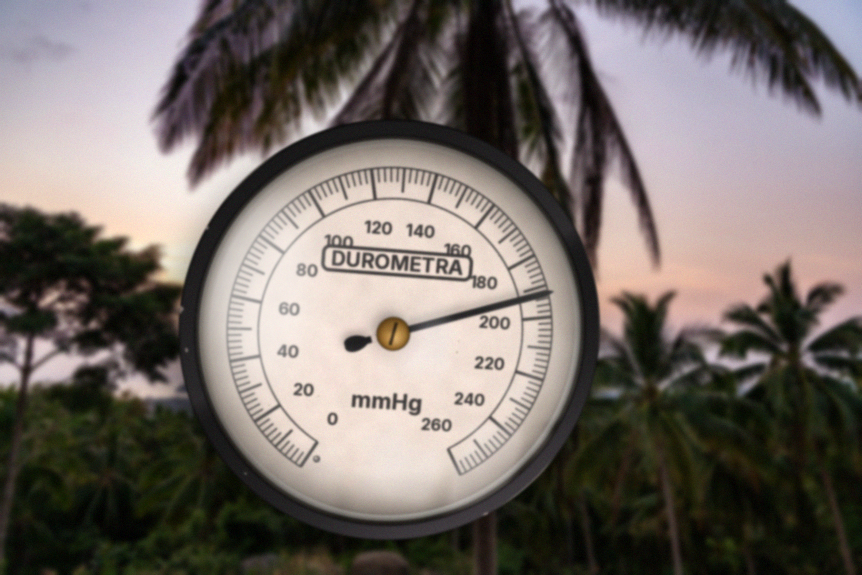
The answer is mmHg 192
